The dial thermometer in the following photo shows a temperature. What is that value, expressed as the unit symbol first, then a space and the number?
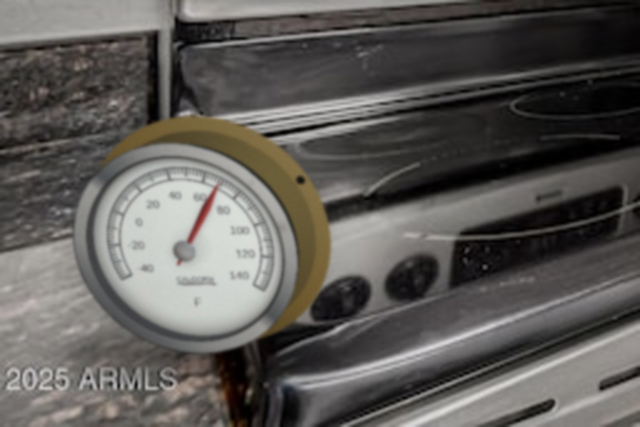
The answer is °F 70
